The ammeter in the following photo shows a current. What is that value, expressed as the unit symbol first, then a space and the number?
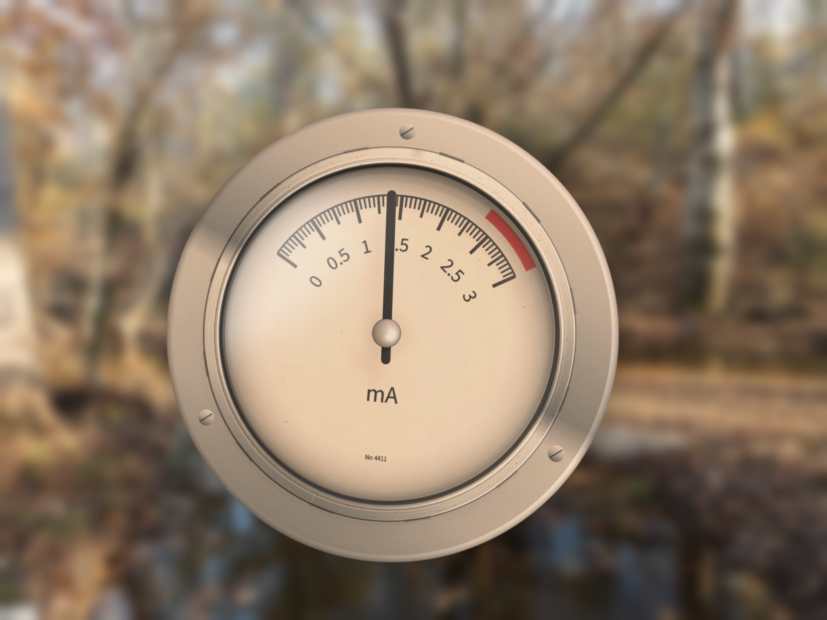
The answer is mA 1.4
